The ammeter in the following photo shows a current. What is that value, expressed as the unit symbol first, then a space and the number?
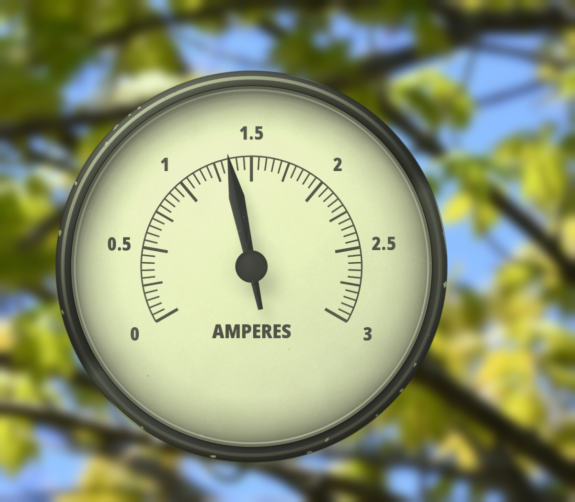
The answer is A 1.35
